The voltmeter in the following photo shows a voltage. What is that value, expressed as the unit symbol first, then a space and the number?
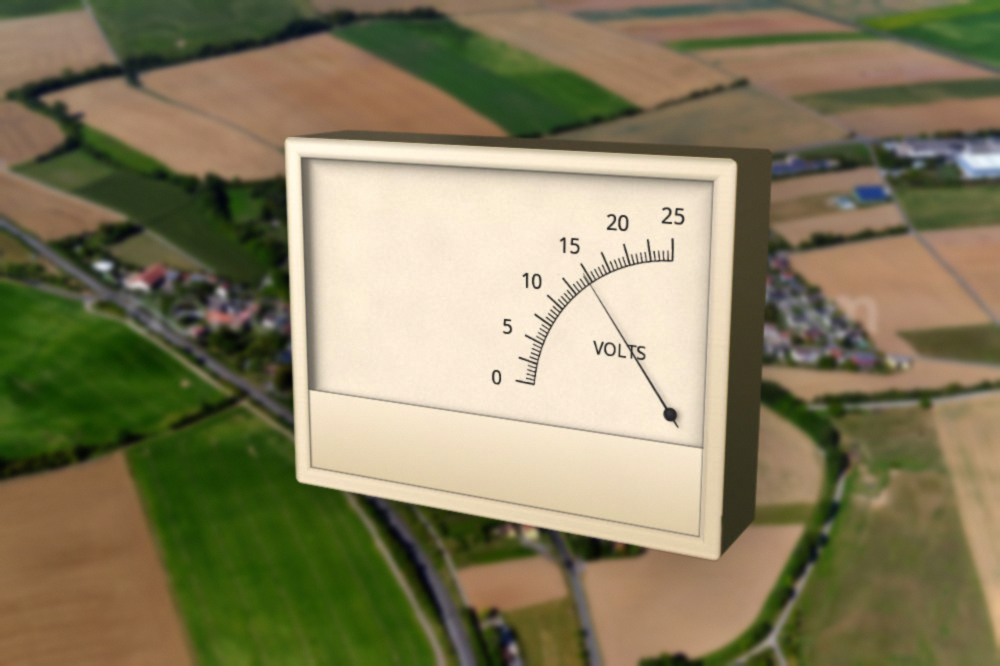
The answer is V 15
